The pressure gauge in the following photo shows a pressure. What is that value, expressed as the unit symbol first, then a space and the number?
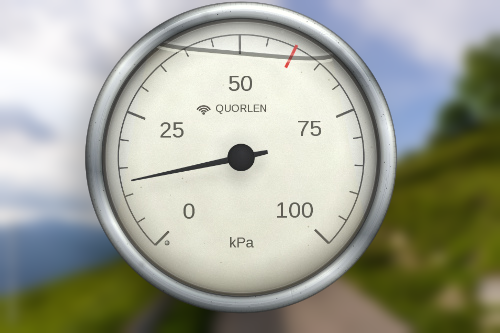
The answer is kPa 12.5
